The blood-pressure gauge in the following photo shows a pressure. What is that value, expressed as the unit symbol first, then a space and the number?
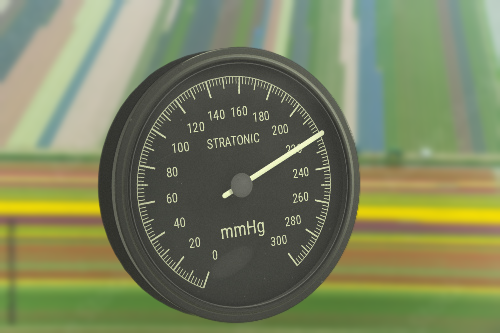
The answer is mmHg 220
